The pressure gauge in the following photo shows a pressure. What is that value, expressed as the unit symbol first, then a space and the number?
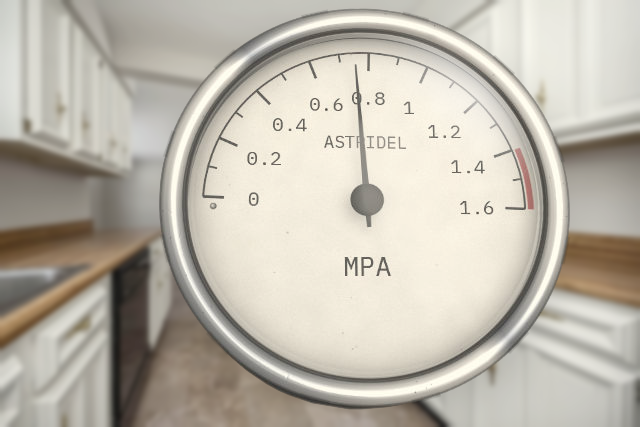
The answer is MPa 0.75
